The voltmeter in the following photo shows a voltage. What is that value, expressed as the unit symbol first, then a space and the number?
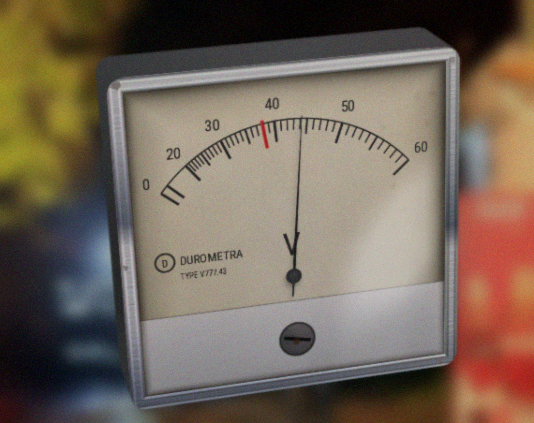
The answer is V 44
